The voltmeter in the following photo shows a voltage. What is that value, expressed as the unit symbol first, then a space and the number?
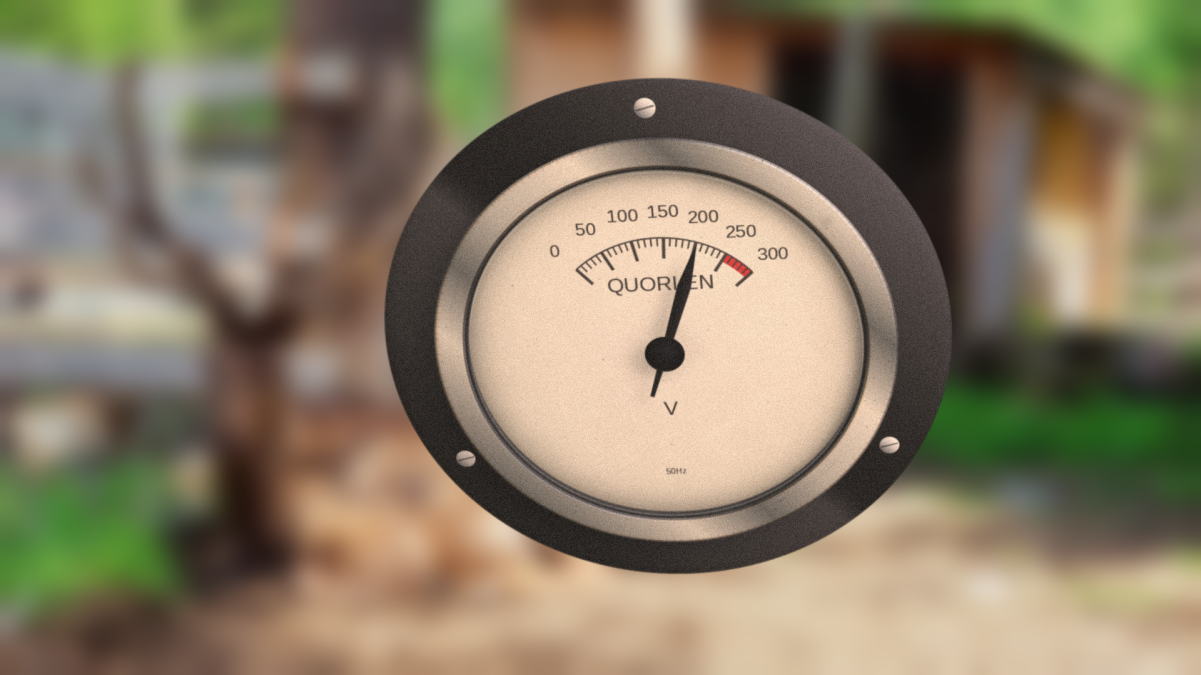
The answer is V 200
